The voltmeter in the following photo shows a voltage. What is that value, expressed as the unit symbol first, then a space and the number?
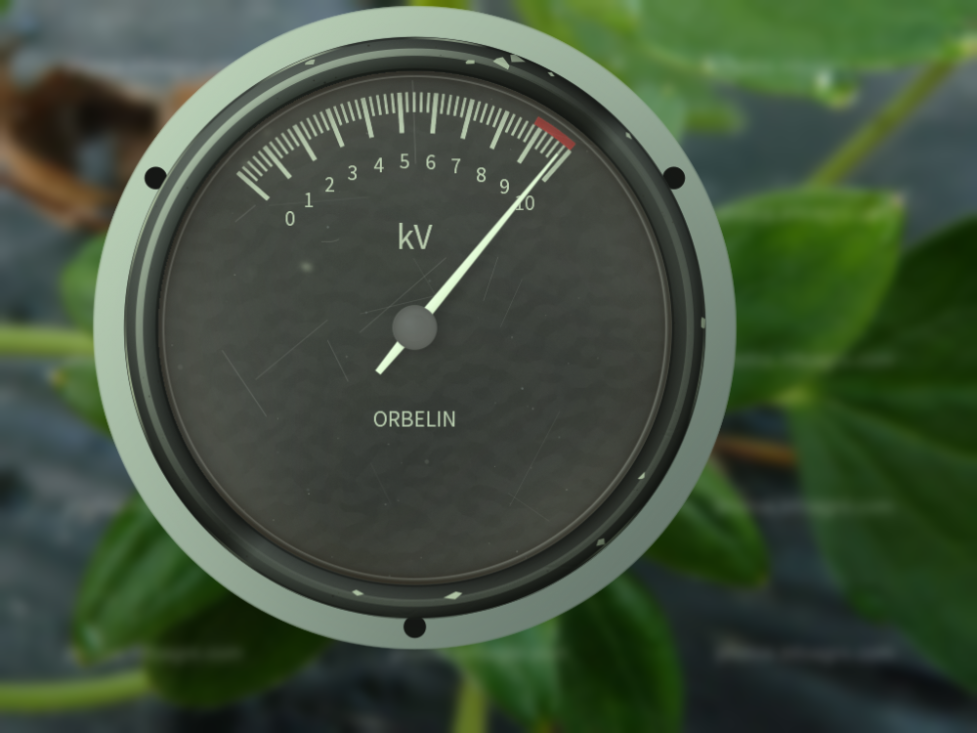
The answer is kV 9.8
